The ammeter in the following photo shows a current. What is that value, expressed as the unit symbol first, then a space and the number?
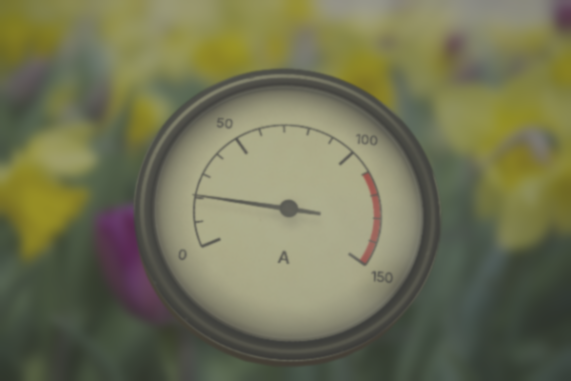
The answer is A 20
